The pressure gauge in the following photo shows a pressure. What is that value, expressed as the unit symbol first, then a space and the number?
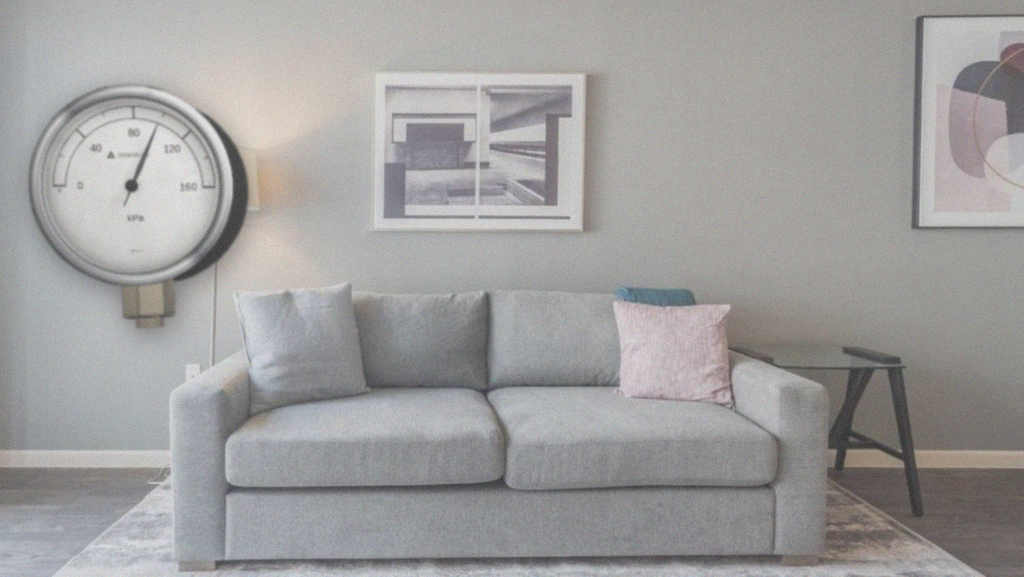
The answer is kPa 100
